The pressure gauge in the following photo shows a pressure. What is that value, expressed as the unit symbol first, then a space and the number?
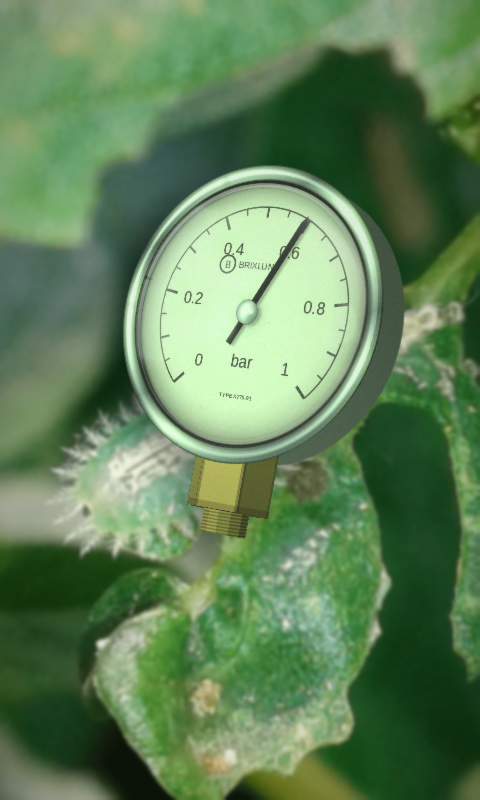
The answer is bar 0.6
